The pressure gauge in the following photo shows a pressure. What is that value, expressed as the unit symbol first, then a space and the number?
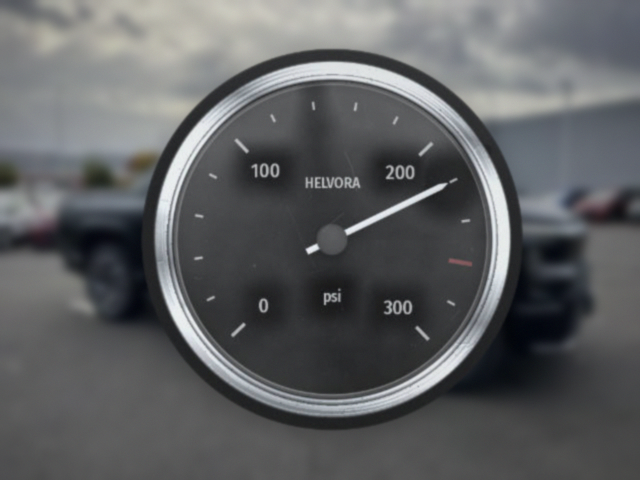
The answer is psi 220
